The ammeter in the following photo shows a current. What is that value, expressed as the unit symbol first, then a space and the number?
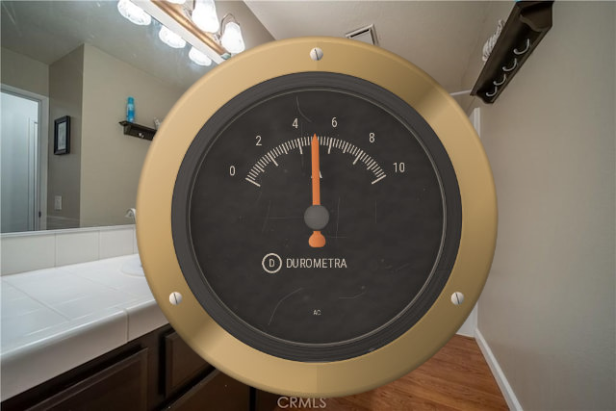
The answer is A 5
